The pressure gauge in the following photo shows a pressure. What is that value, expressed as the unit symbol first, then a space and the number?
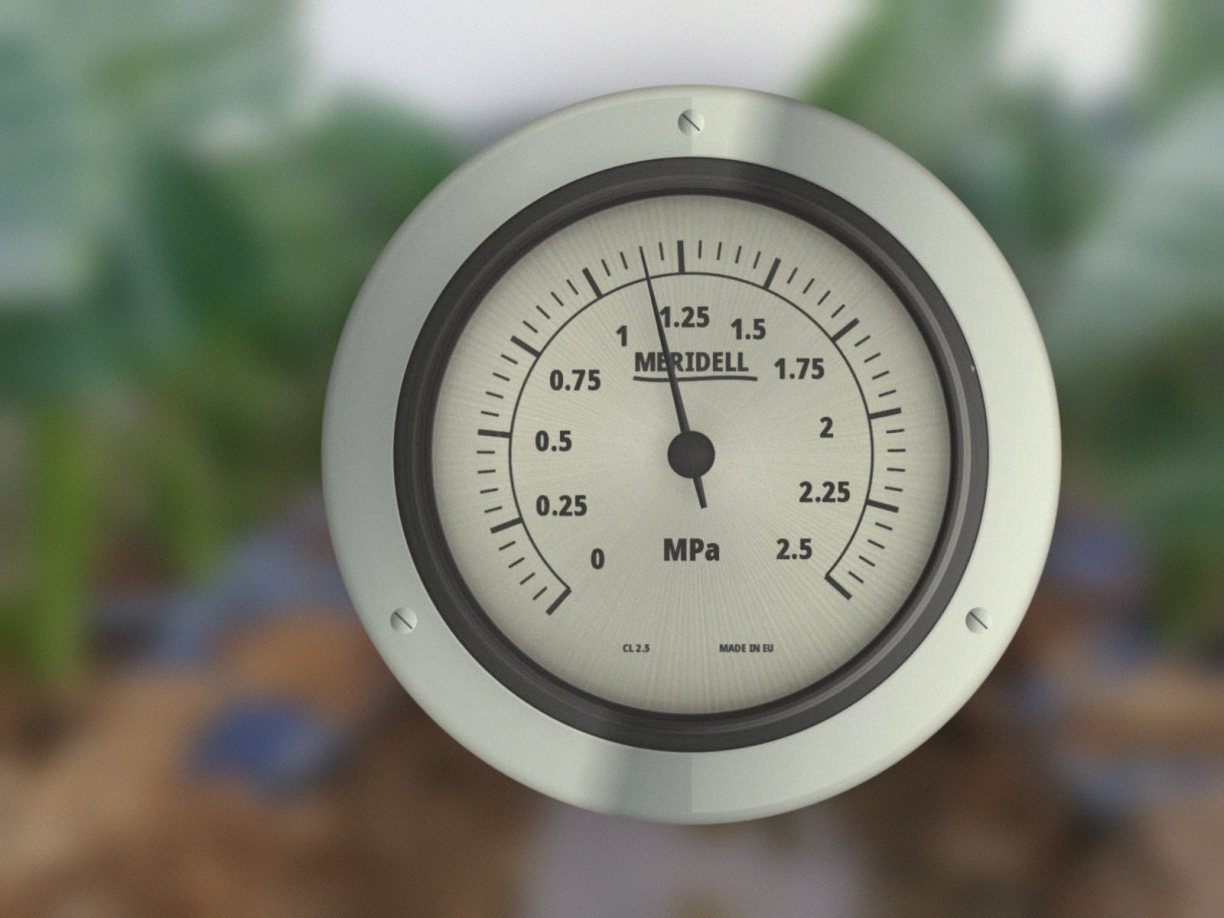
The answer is MPa 1.15
